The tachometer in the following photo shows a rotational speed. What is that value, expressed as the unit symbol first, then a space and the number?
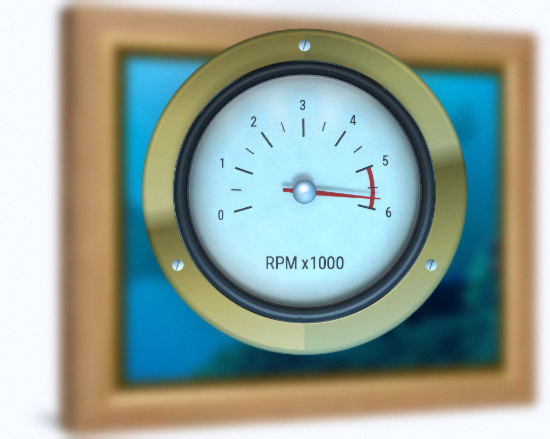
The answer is rpm 5750
